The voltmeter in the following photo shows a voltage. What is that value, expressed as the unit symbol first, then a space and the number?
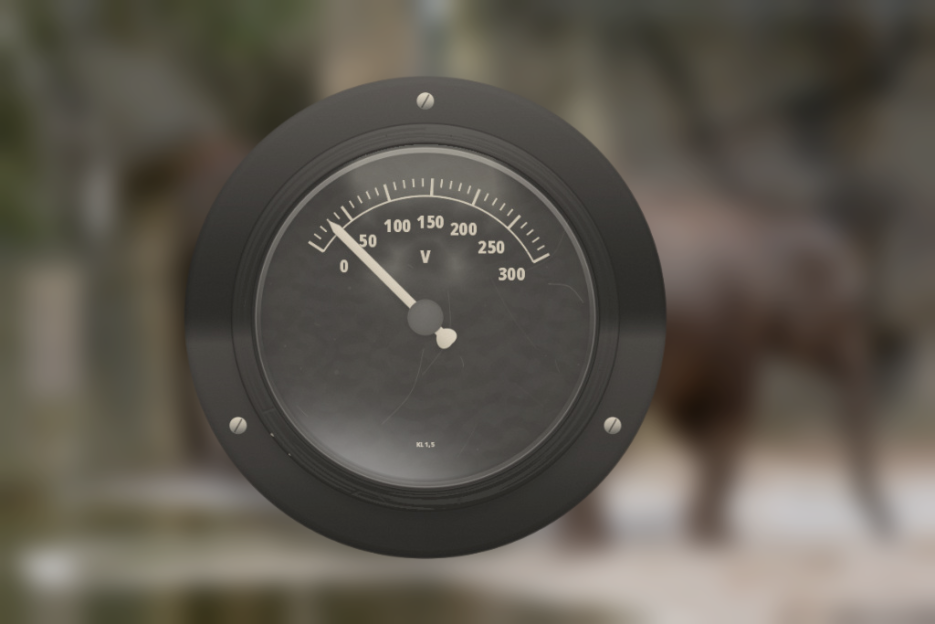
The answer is V 30
